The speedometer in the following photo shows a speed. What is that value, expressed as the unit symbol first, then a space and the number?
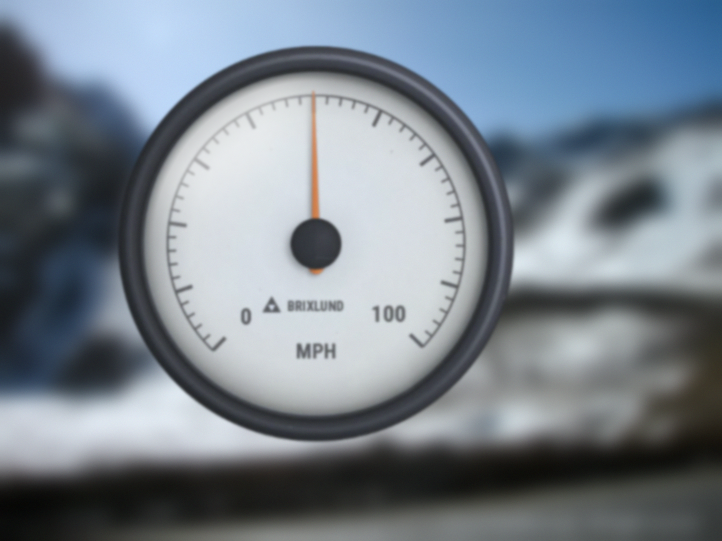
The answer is mph 50
